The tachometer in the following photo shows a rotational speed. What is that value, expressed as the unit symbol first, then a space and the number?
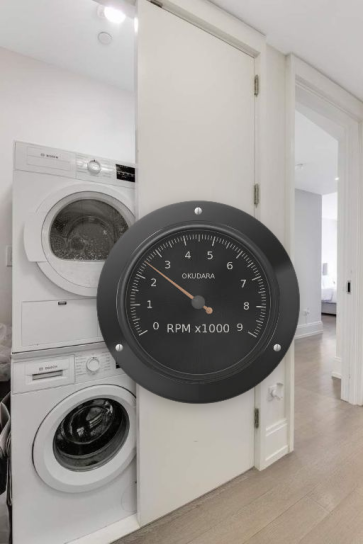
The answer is rpm 2500
